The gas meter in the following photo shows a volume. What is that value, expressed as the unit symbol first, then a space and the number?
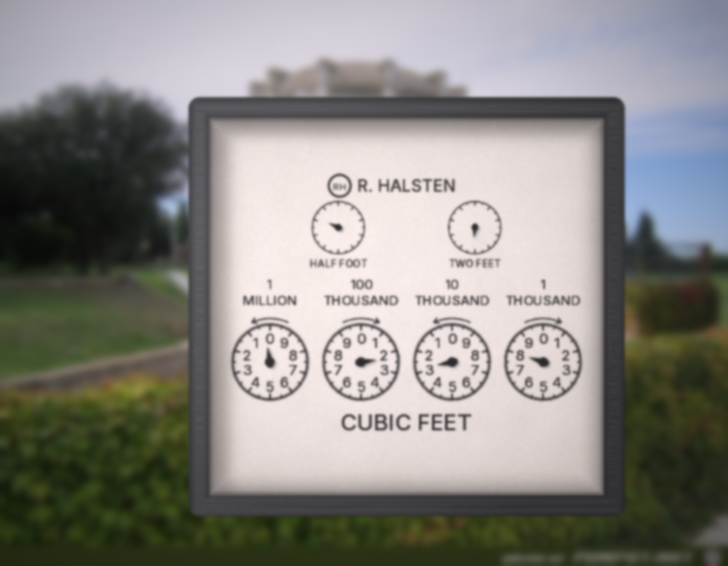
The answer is ft³ 22800
